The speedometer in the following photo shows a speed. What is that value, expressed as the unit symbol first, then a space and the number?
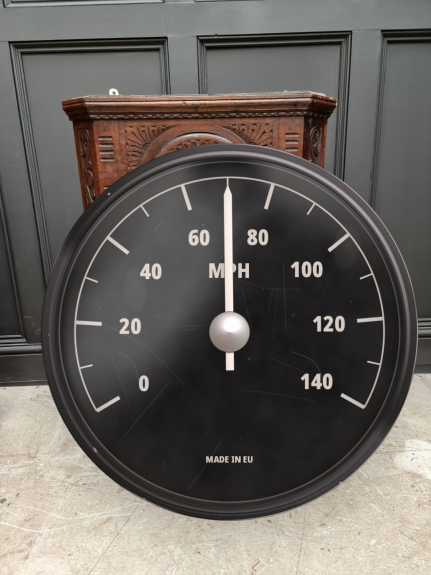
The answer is mph 70
